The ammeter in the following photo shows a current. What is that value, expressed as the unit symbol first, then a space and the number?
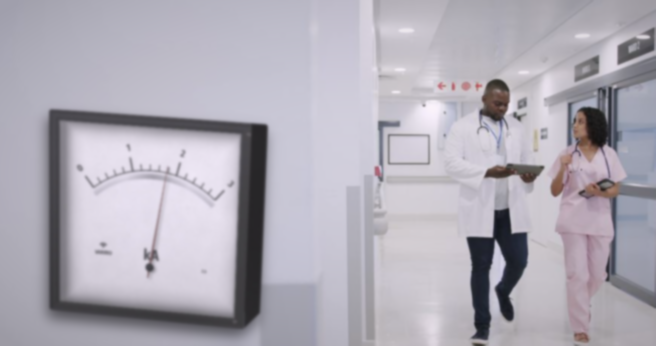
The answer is kA 1.8
